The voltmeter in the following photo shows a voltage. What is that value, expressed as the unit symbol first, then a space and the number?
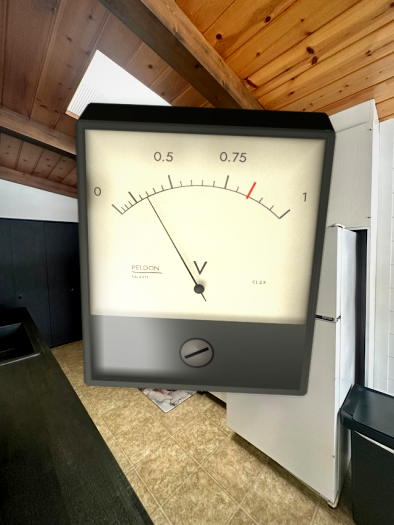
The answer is V 0.35
